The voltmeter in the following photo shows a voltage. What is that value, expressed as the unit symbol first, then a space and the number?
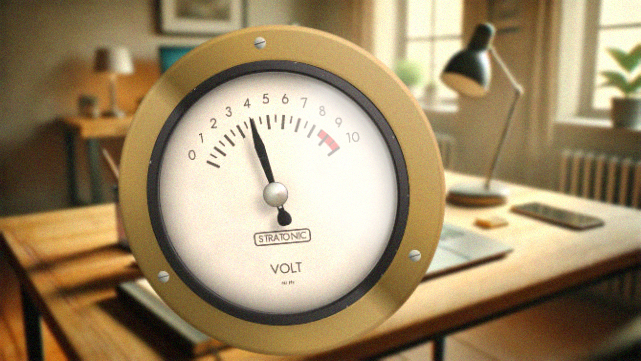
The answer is V 4
